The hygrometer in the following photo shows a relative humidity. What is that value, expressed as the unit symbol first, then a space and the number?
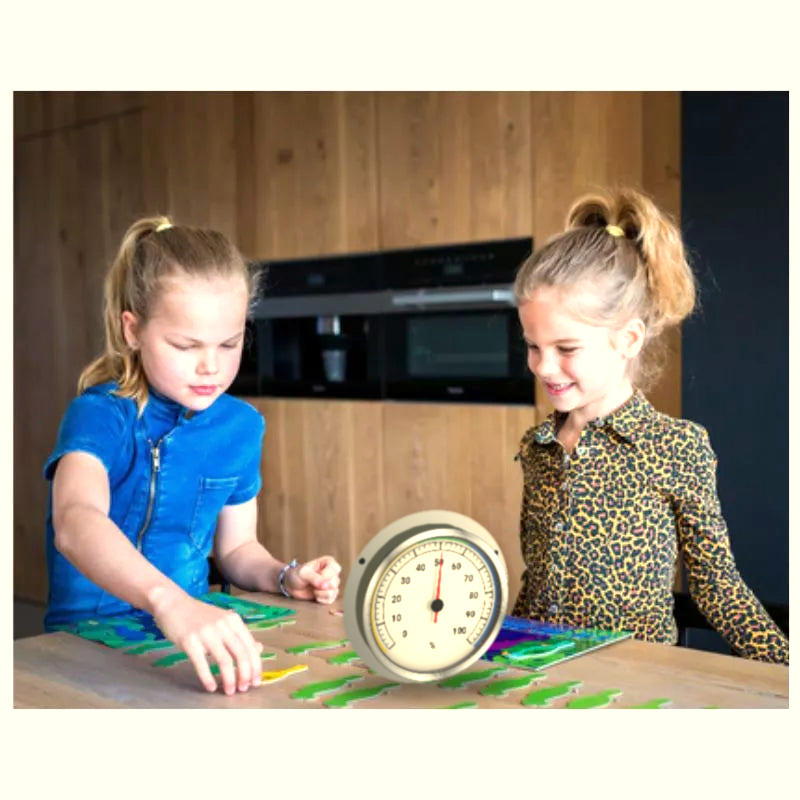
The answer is % 50
